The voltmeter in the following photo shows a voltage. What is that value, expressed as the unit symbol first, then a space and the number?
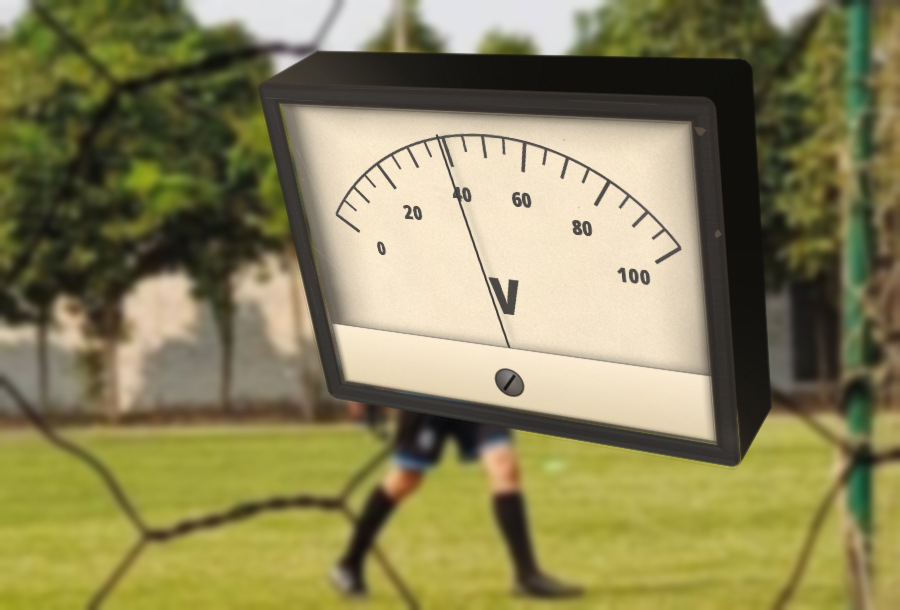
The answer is V 40
